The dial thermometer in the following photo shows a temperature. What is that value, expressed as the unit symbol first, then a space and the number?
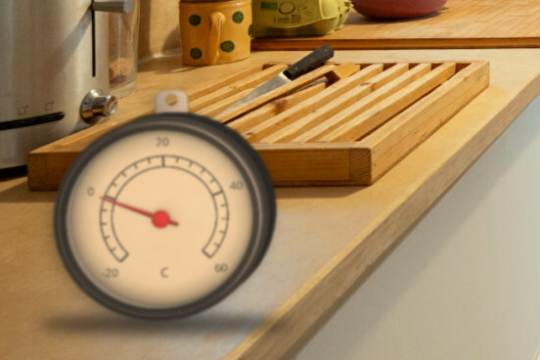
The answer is °C 0
